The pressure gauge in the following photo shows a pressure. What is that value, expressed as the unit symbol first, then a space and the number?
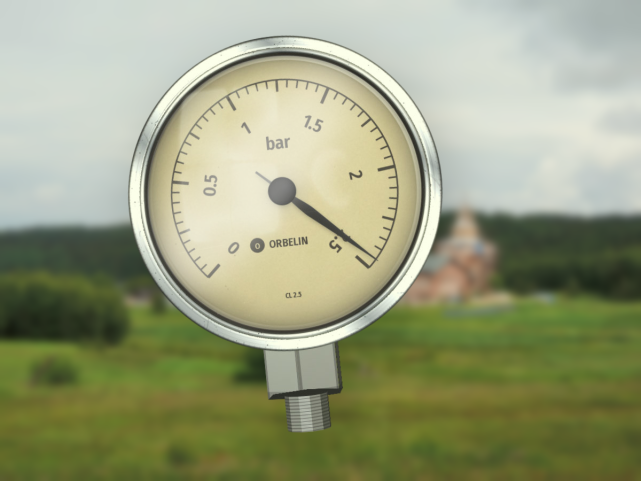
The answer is bar 2.45
